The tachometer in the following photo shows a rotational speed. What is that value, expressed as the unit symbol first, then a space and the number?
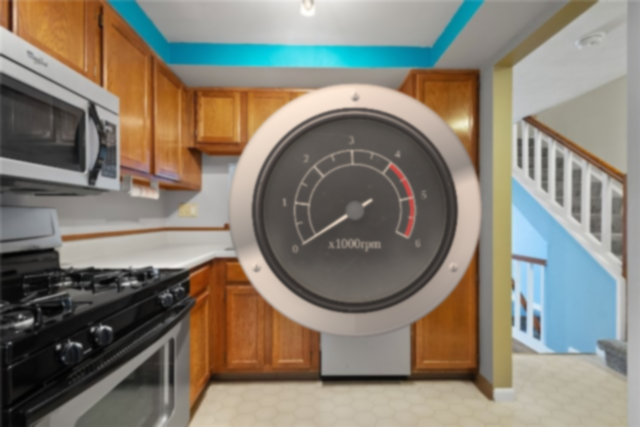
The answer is rpm 0
